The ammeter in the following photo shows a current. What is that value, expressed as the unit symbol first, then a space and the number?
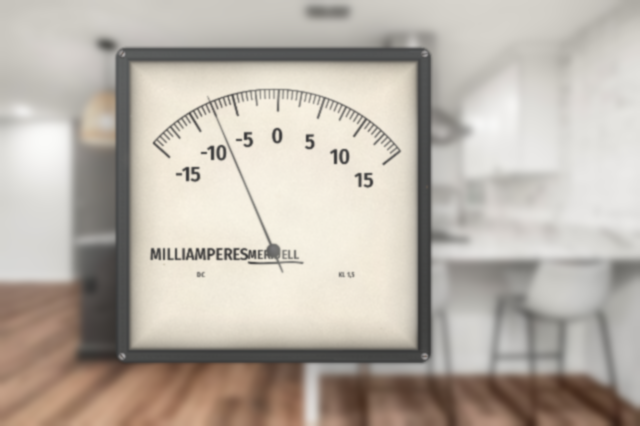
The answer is mA -7.5
